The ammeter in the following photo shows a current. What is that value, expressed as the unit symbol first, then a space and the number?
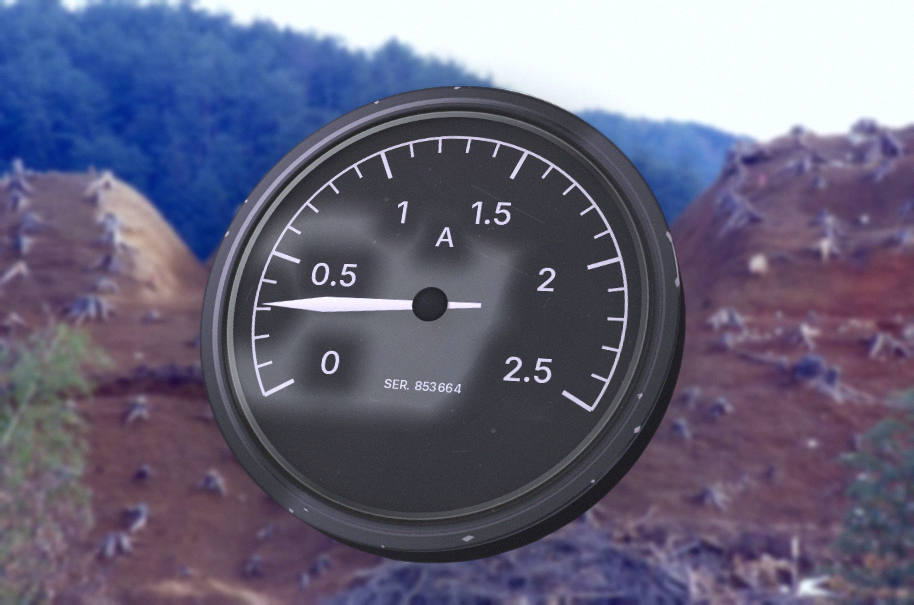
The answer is A 0.3
